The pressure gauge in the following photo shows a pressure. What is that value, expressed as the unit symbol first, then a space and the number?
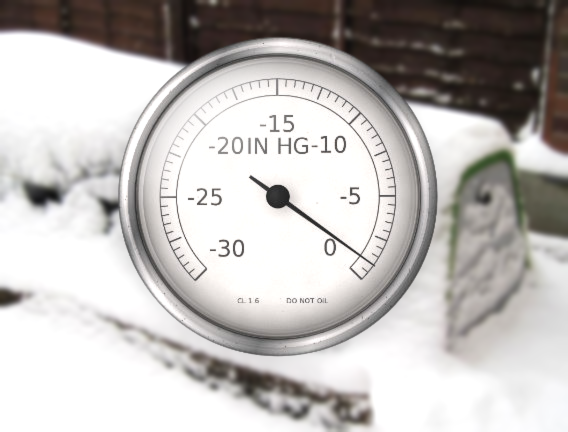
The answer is inHg -1
